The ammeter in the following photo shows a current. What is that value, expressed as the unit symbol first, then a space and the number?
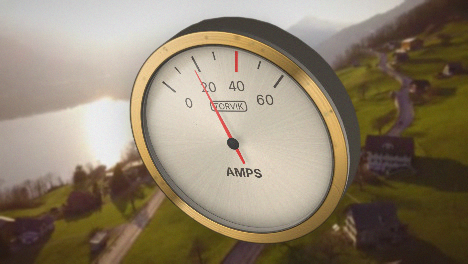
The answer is A 20
